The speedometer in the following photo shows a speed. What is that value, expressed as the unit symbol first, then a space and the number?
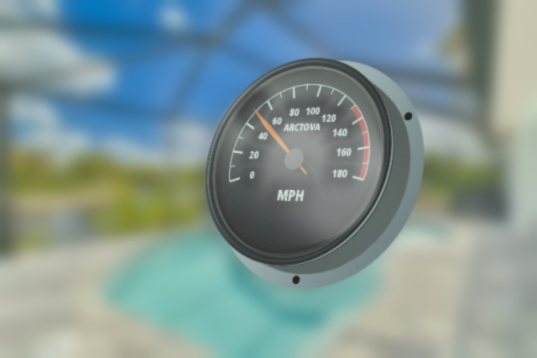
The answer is mph 50
